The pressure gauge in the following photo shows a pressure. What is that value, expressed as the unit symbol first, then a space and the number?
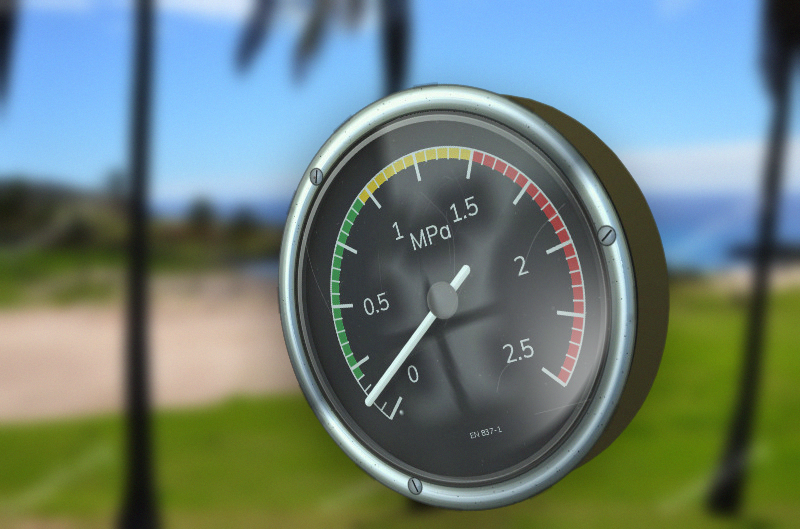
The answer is MPa 0.1
